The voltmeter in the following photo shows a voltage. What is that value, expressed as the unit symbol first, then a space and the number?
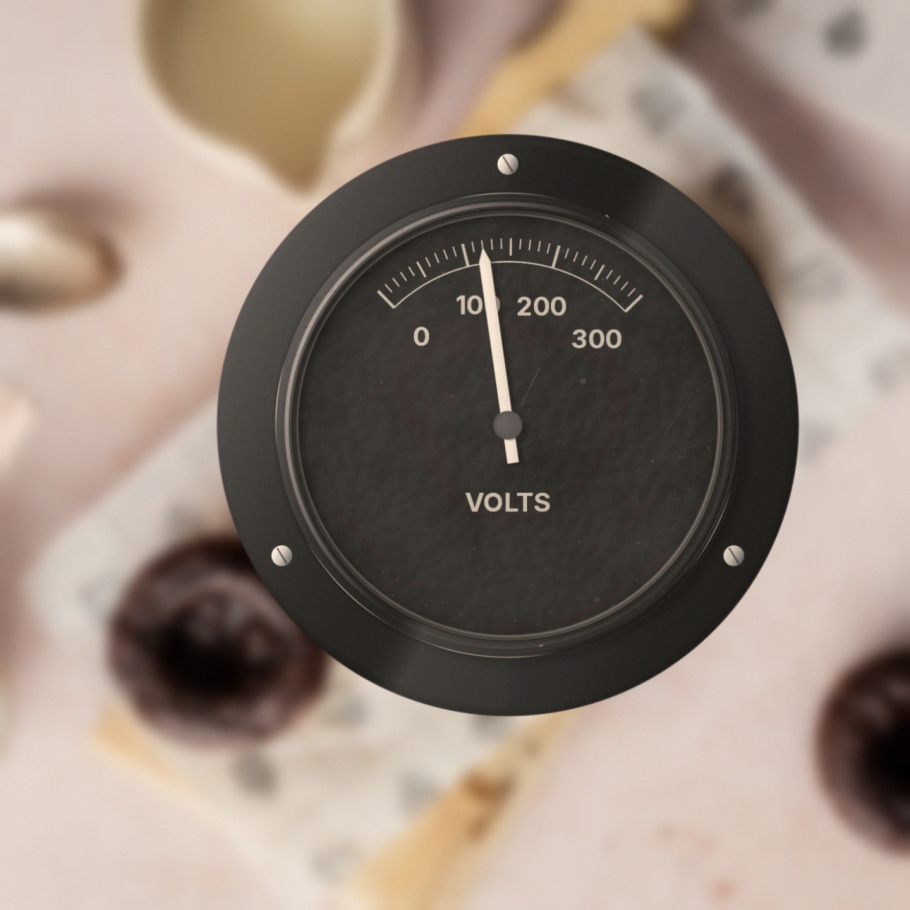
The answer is V 120
